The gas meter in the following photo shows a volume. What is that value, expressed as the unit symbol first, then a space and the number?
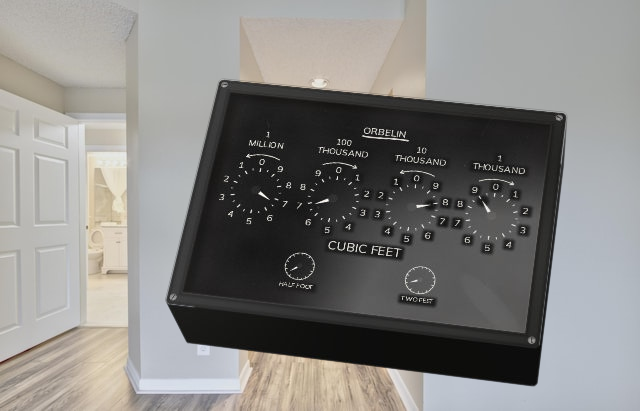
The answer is ft³ 667900
